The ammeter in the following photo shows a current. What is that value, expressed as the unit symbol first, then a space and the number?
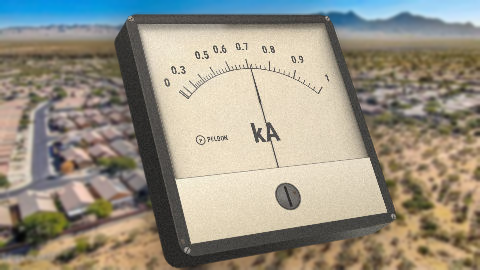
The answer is kA 0.7
